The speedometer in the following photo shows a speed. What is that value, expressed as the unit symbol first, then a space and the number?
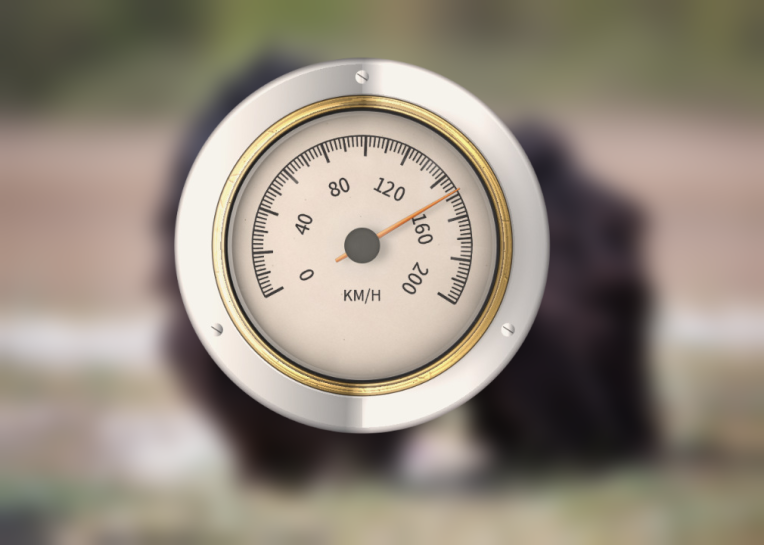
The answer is km/h 148
